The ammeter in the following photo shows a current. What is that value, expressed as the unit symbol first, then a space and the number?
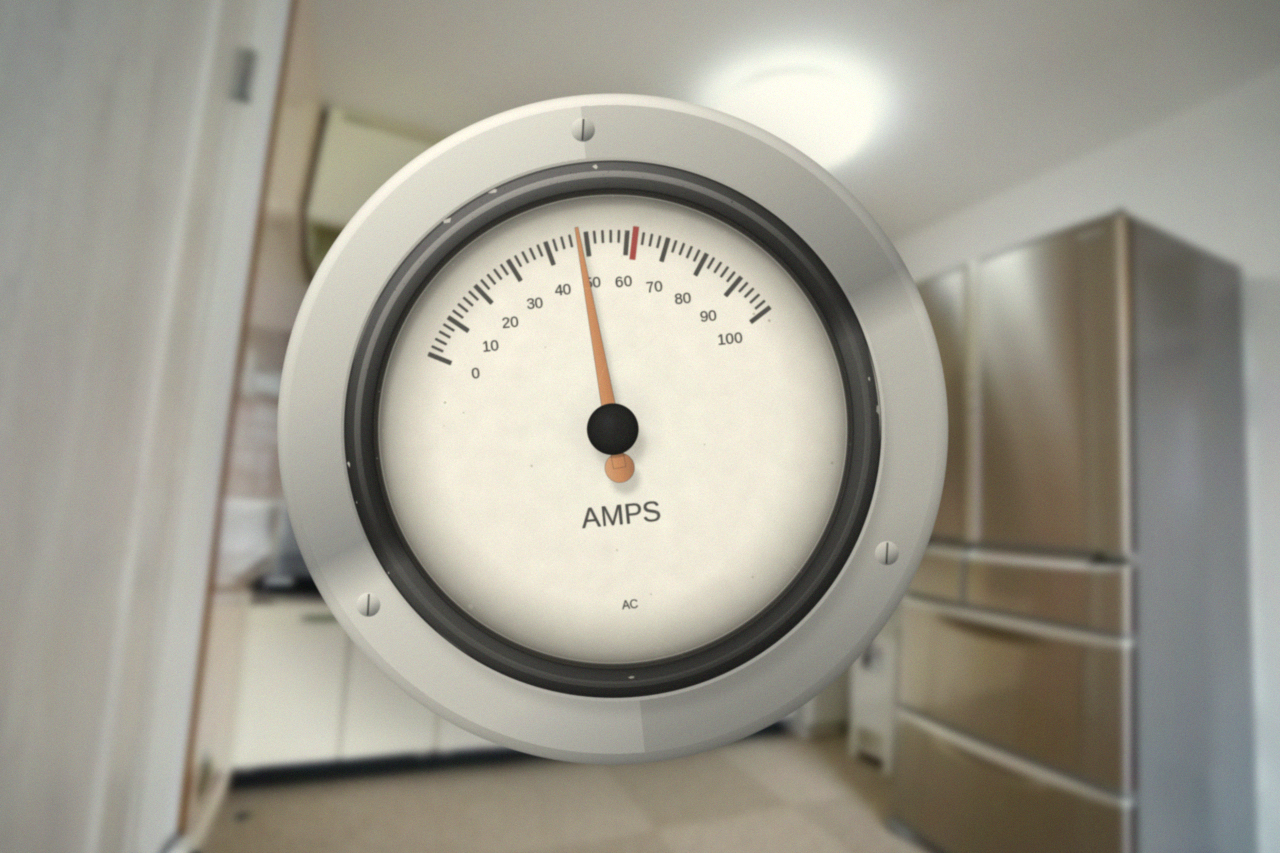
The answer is A 48
